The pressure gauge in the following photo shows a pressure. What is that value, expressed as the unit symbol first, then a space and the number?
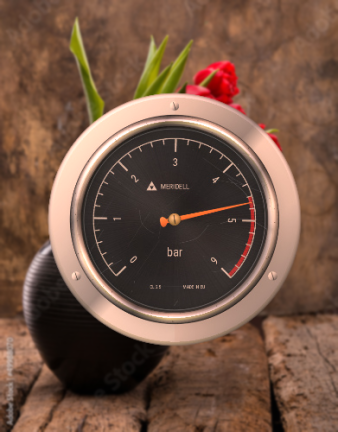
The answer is bar 4.7
